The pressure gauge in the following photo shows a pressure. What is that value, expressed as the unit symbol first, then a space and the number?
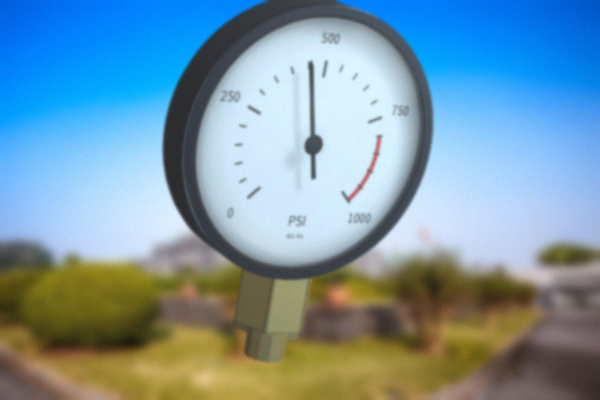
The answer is psi 450
